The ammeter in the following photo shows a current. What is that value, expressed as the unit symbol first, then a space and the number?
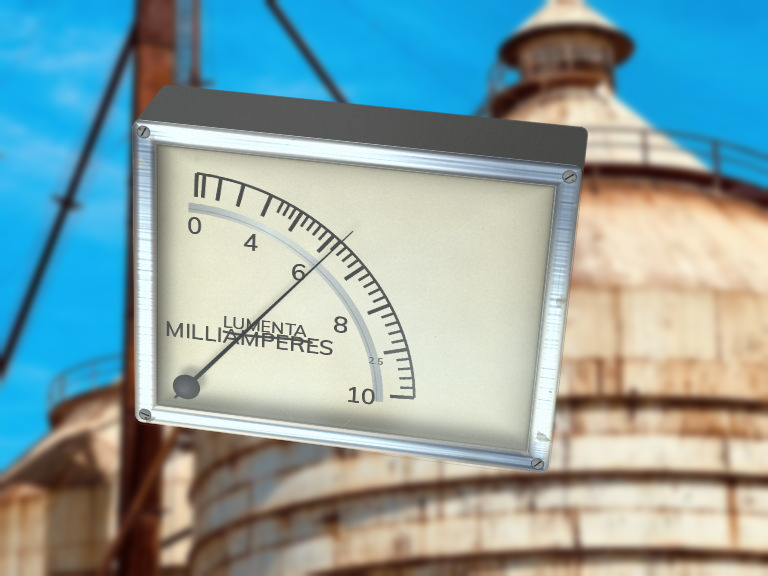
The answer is mA 6.2
